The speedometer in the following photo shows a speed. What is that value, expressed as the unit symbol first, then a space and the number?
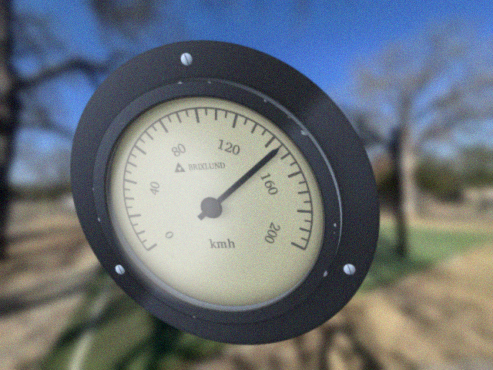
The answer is km/h 145
